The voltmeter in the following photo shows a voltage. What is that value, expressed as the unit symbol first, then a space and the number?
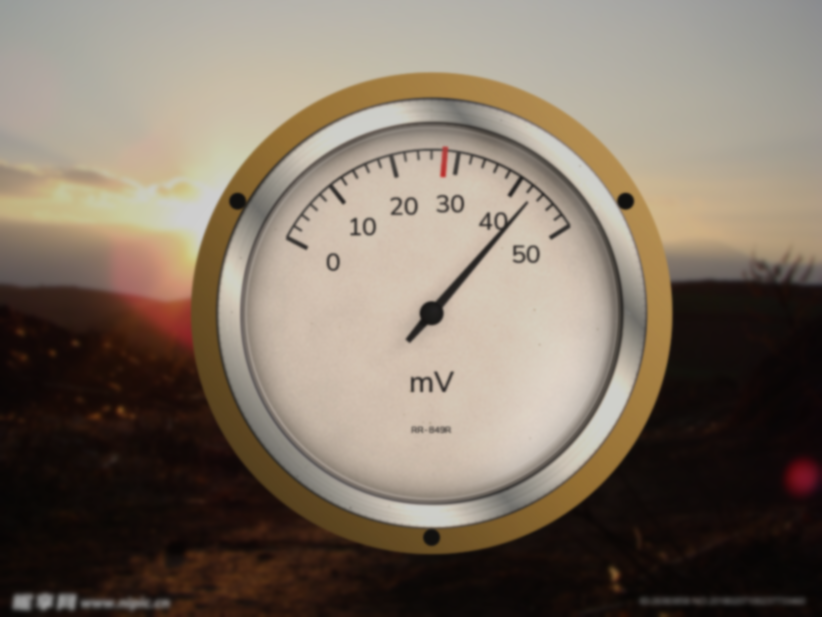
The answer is mV 43
